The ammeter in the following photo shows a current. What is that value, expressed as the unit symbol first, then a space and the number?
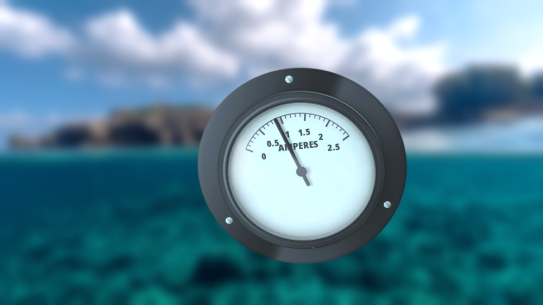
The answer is A 0.9
